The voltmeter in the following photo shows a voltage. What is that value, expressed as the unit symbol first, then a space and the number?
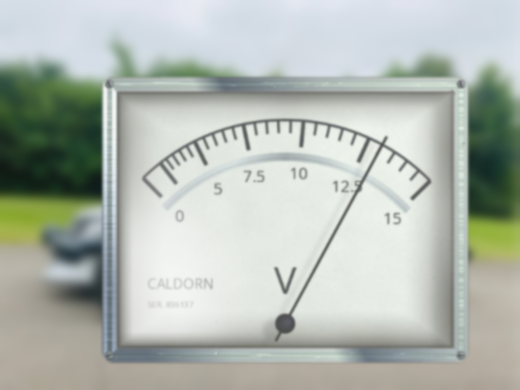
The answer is V 13
